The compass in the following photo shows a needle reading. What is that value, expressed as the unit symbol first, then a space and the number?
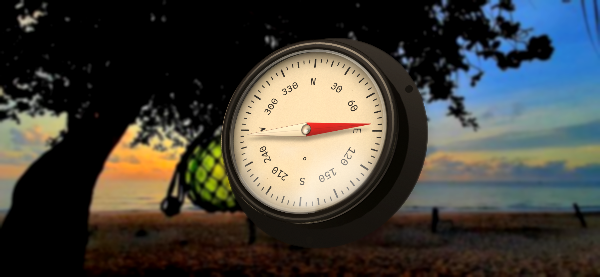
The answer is ° 85
